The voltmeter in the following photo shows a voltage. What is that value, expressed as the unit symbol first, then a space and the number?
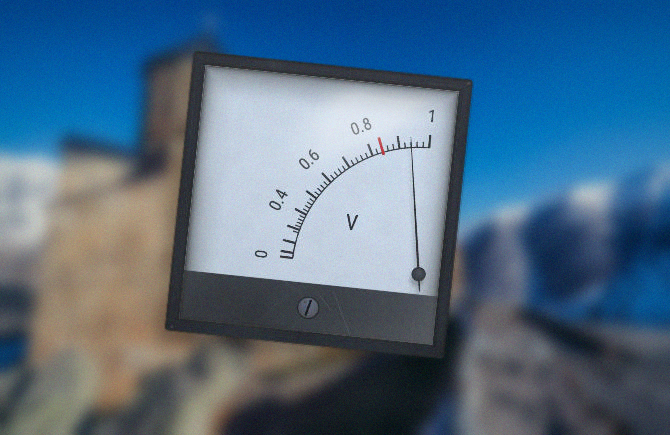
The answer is V 0.94
